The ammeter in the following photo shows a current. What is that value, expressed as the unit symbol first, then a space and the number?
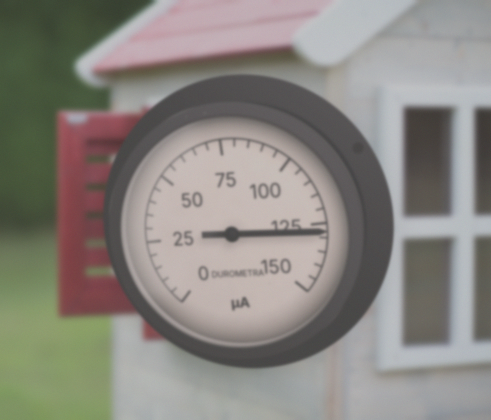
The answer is µA 127.5
